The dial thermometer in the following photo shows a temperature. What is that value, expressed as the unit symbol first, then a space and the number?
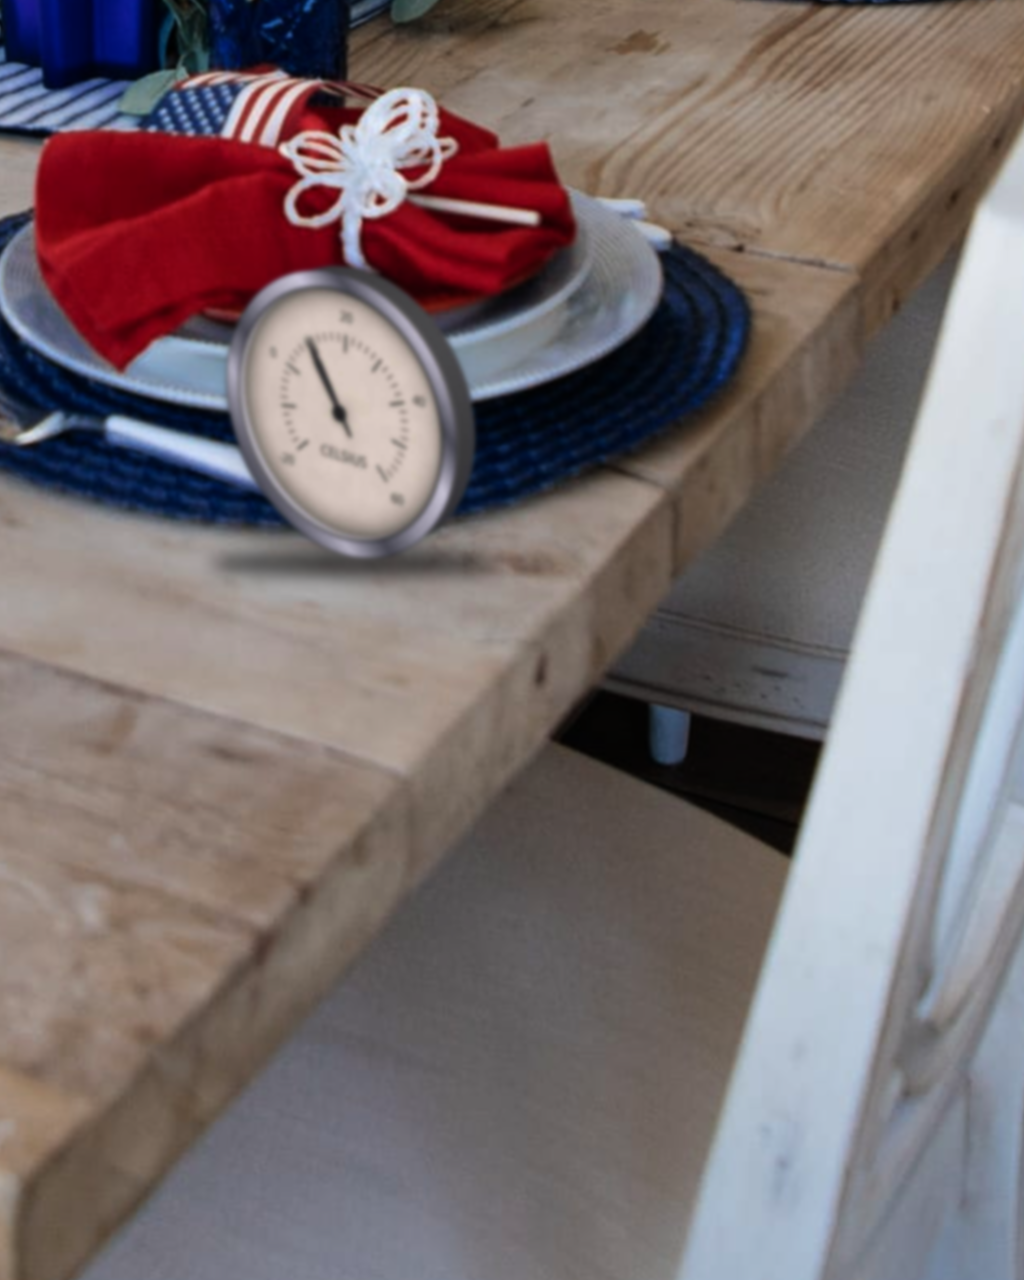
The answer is °C 10
